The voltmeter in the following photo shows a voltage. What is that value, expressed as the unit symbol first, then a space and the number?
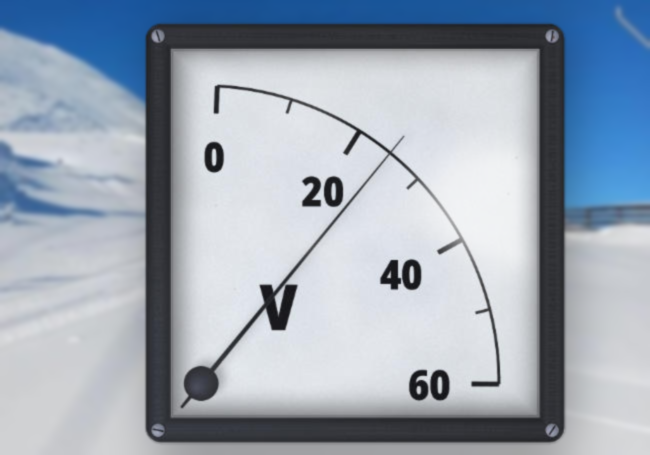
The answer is V 25
